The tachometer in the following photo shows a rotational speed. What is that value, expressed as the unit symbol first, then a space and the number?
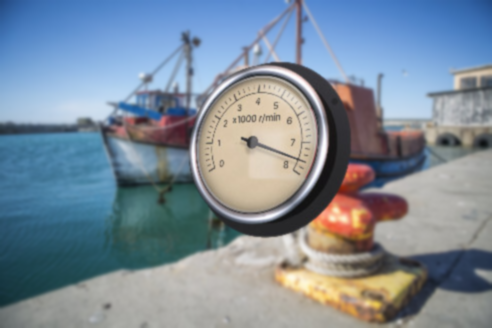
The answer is rpm 7600
